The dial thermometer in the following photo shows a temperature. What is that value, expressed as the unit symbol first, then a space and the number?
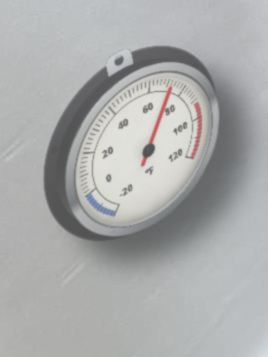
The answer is °F 70
